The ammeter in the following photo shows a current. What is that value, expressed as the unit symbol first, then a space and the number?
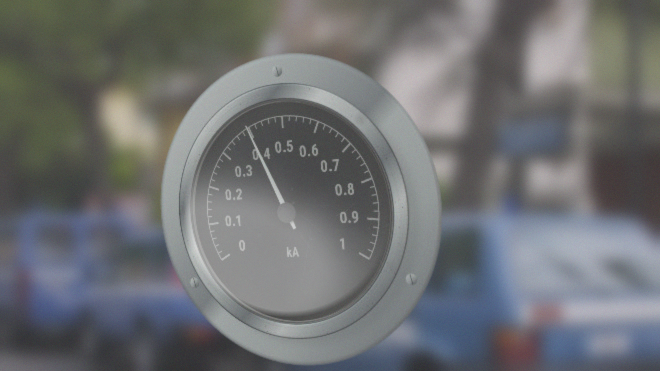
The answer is kA 0.4
